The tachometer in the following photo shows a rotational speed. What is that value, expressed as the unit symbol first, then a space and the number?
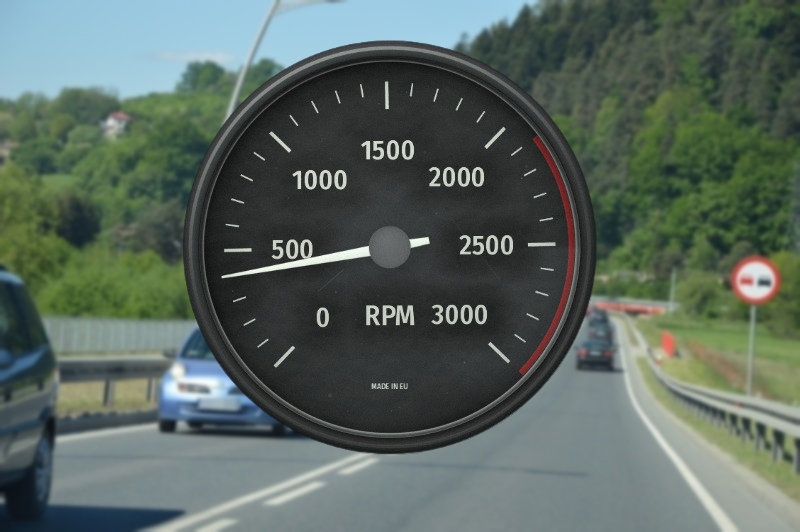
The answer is rpm 400
